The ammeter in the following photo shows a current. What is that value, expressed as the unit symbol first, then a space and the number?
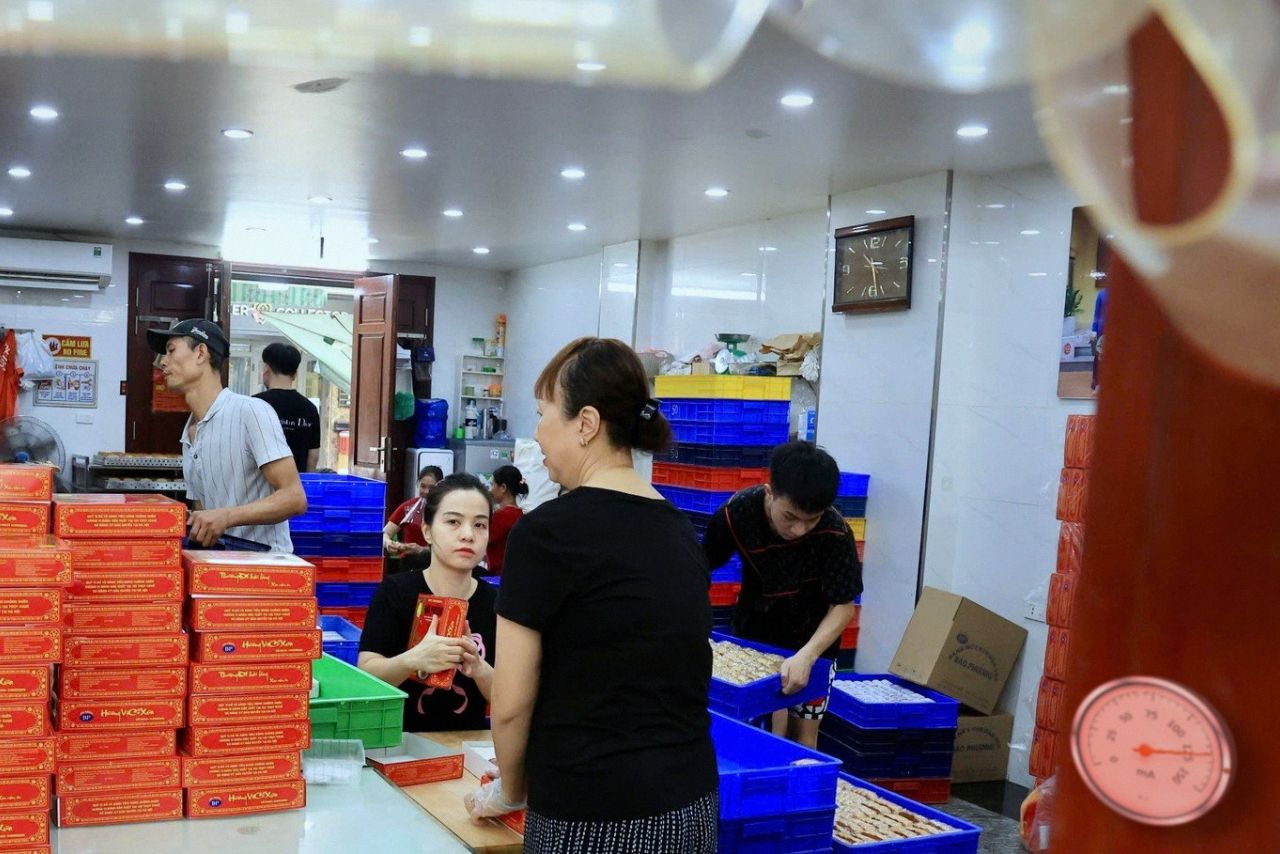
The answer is mA 125
